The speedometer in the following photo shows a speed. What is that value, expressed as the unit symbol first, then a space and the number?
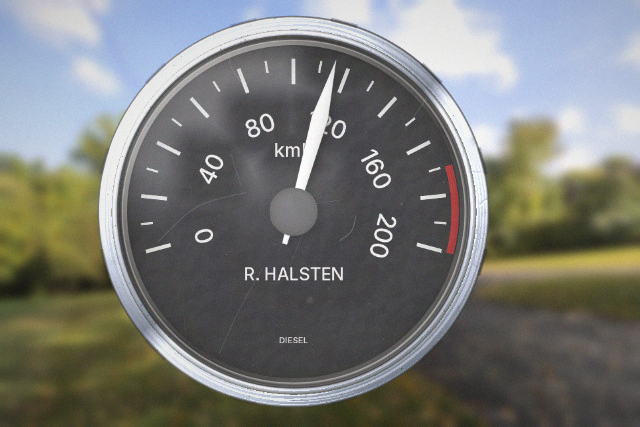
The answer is km/h 115
